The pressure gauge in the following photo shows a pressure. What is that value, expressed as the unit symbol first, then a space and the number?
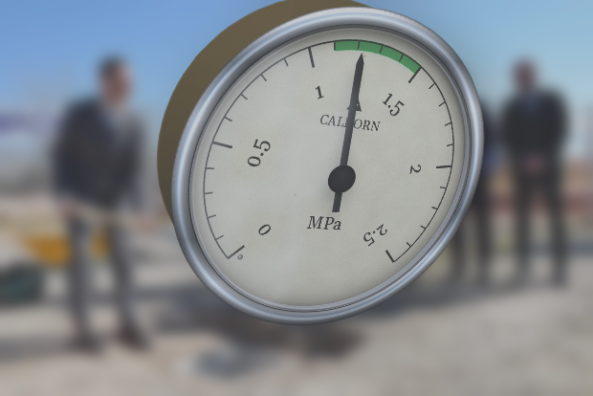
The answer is MPa 1.2
